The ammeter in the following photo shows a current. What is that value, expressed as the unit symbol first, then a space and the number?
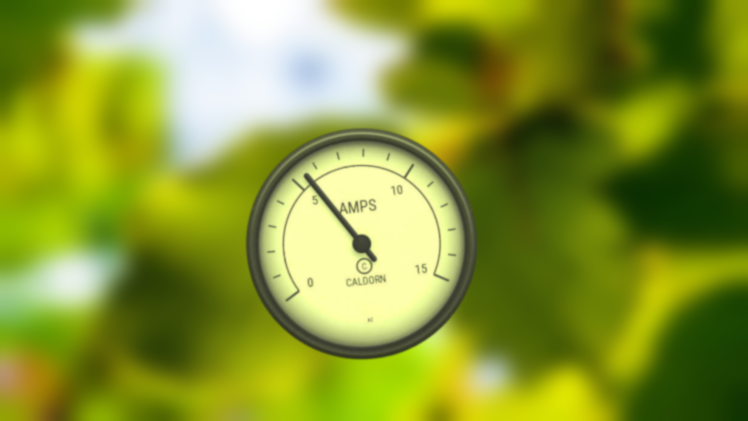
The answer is A 5.5
